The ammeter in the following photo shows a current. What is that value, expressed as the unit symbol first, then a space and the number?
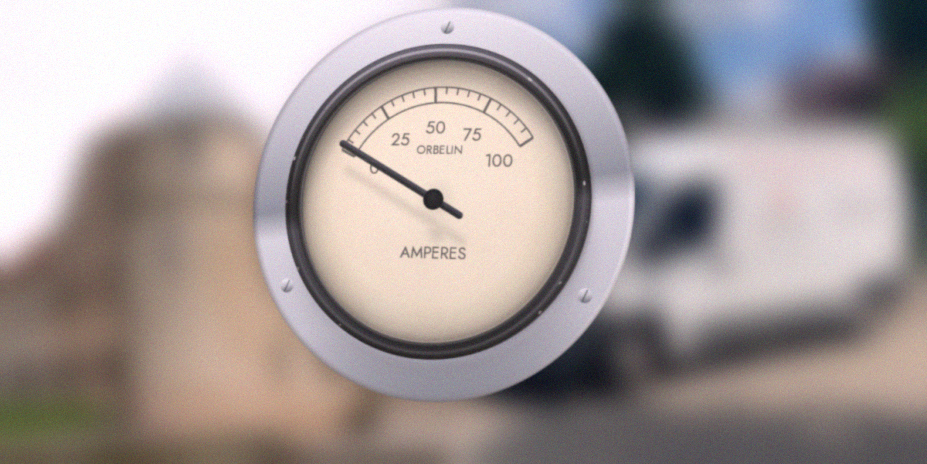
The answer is A 2.5
